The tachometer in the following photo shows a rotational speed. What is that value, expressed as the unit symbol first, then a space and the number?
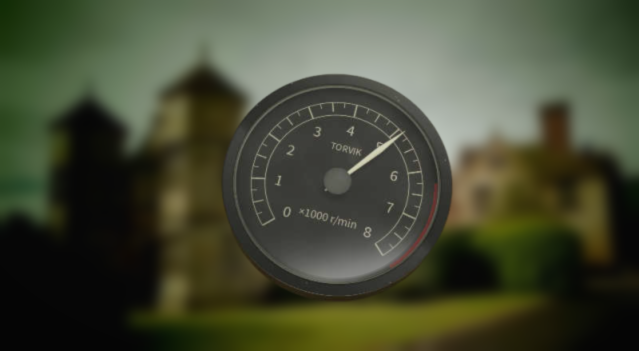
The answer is rpm 5125
